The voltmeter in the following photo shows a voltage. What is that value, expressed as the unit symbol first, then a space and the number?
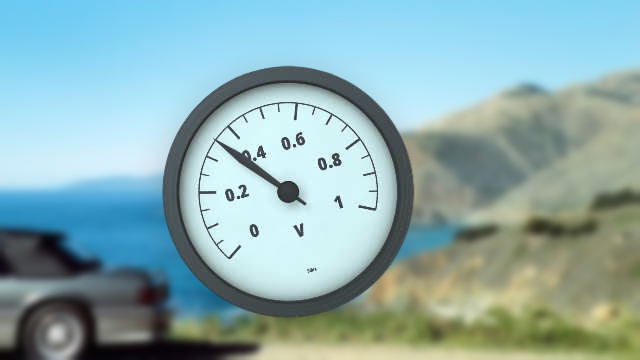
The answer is V 0.35
